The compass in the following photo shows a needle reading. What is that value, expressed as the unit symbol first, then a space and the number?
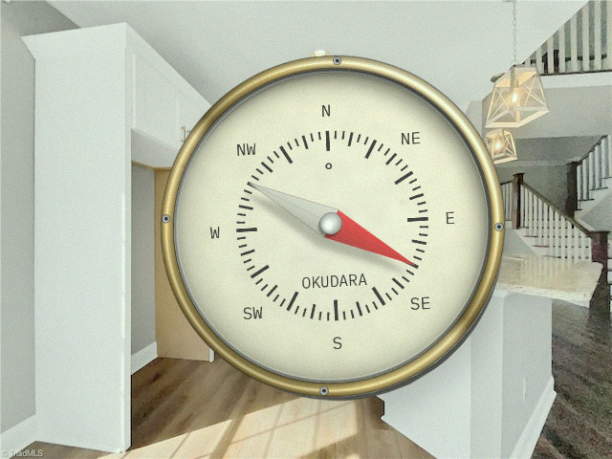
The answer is ° 120
